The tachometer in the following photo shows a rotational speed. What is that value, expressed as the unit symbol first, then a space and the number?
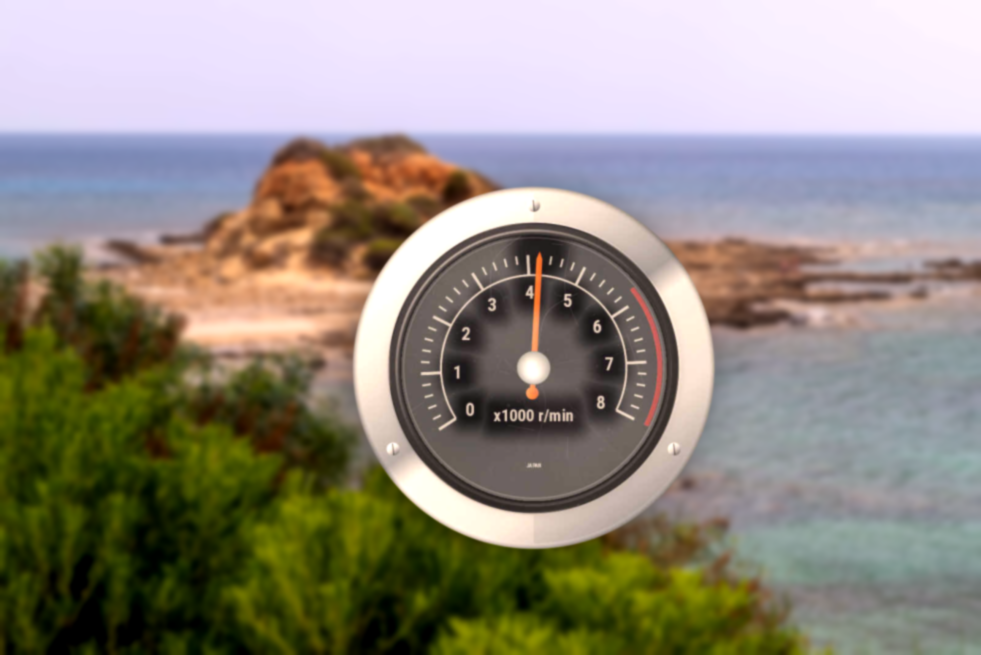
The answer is rpm 4200
